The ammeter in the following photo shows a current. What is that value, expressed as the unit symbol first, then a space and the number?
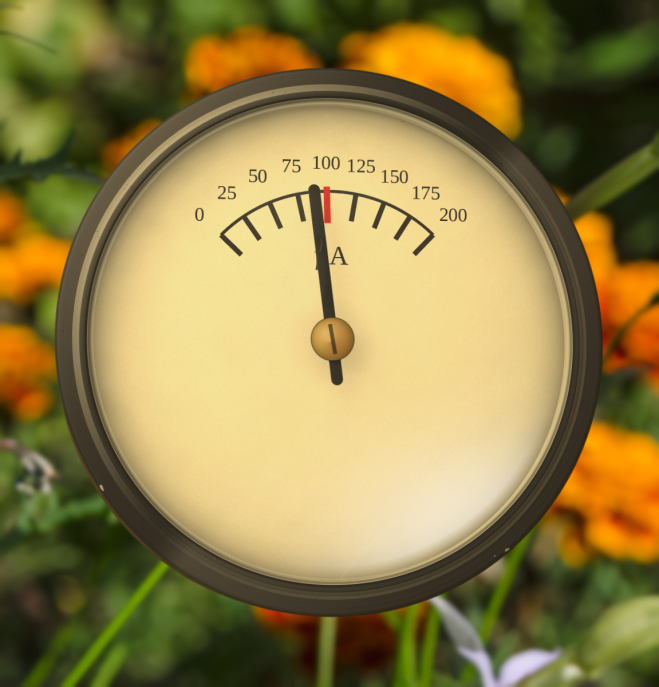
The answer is µA 87.5
